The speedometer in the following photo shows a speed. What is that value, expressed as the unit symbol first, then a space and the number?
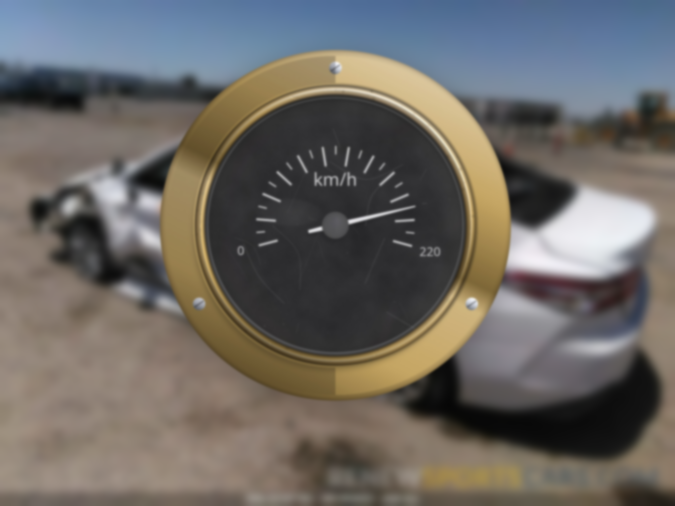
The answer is km/h 190
